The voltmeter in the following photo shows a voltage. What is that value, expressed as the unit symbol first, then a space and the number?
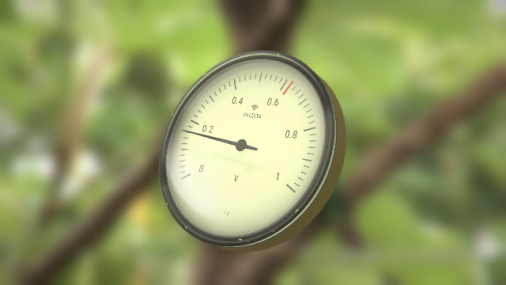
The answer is V 0.16
